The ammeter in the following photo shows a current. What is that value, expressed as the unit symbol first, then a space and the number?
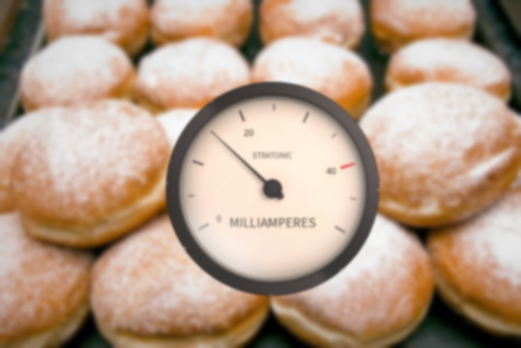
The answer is mA 15
